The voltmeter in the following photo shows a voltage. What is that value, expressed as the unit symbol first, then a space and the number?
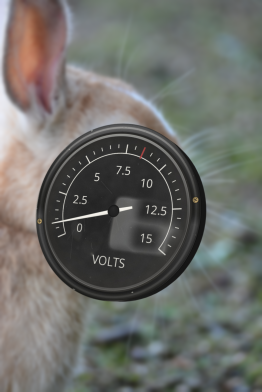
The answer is V 0.75
